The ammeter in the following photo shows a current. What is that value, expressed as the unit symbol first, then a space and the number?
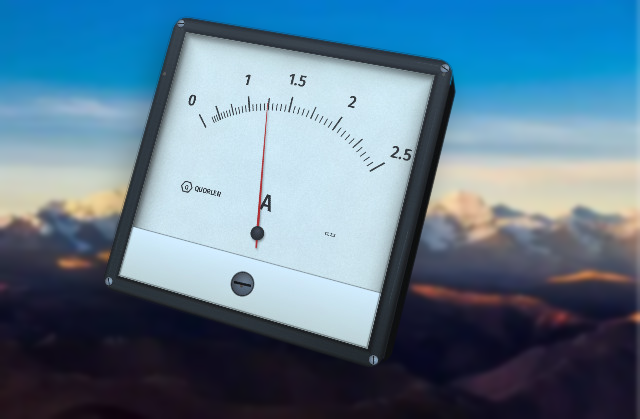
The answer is A 1.25
